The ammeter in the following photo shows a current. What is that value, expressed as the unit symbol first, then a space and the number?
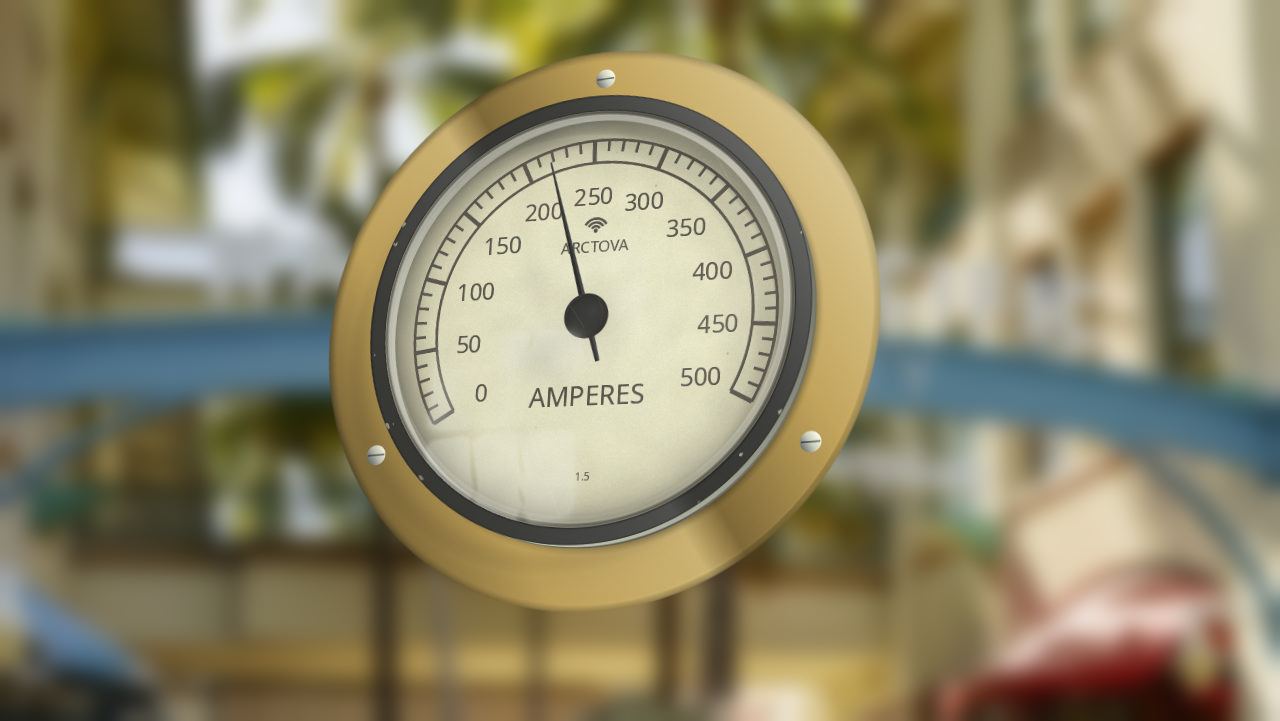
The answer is A 220
